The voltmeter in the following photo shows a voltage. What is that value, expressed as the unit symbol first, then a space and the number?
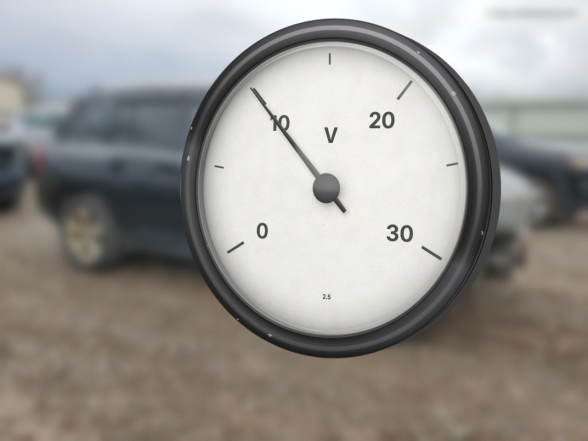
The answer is V 10
